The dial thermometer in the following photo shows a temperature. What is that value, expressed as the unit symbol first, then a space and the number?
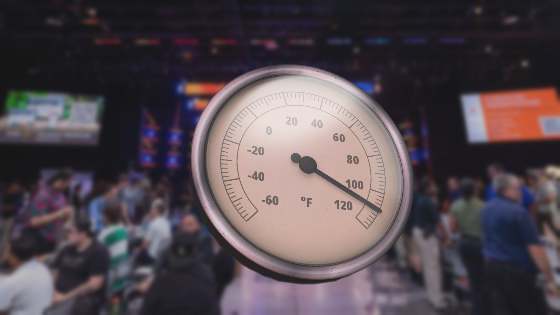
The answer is °F 110
